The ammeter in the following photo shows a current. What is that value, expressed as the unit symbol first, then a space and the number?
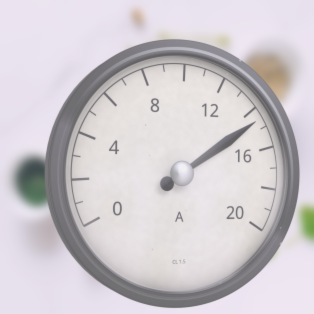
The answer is A 14.5
